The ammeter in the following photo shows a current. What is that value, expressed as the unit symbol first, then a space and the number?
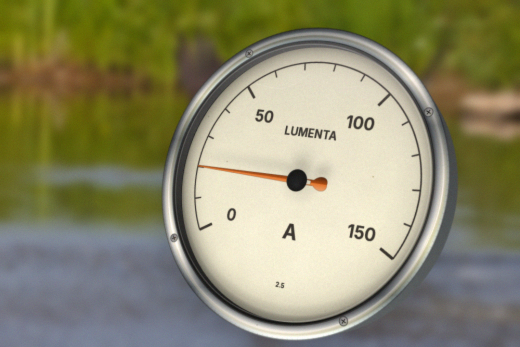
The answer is A 20
